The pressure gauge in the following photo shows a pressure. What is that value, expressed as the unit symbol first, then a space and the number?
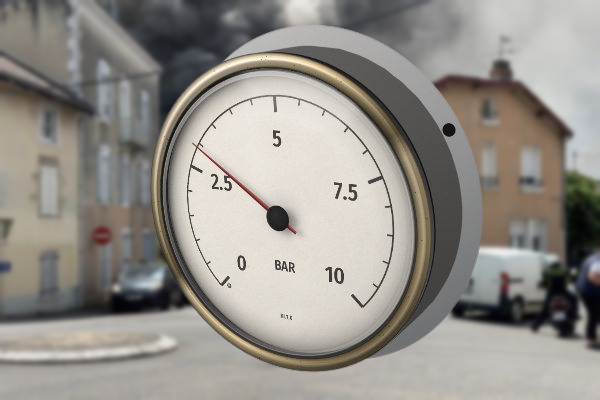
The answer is bar 3
